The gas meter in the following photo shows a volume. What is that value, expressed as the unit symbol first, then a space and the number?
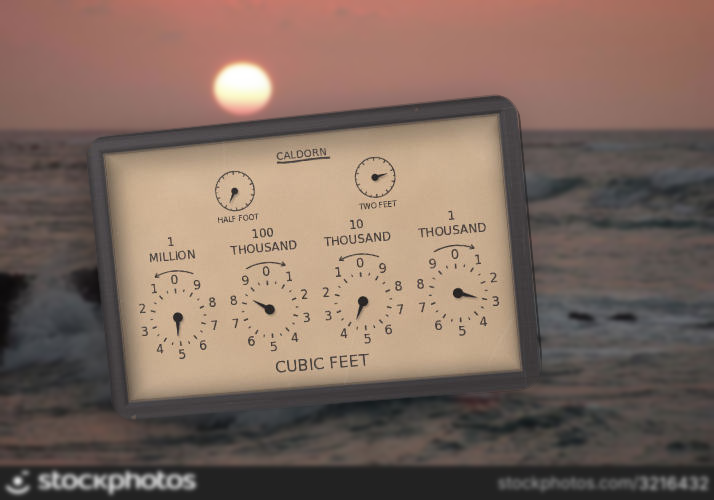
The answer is ft³ 484300
